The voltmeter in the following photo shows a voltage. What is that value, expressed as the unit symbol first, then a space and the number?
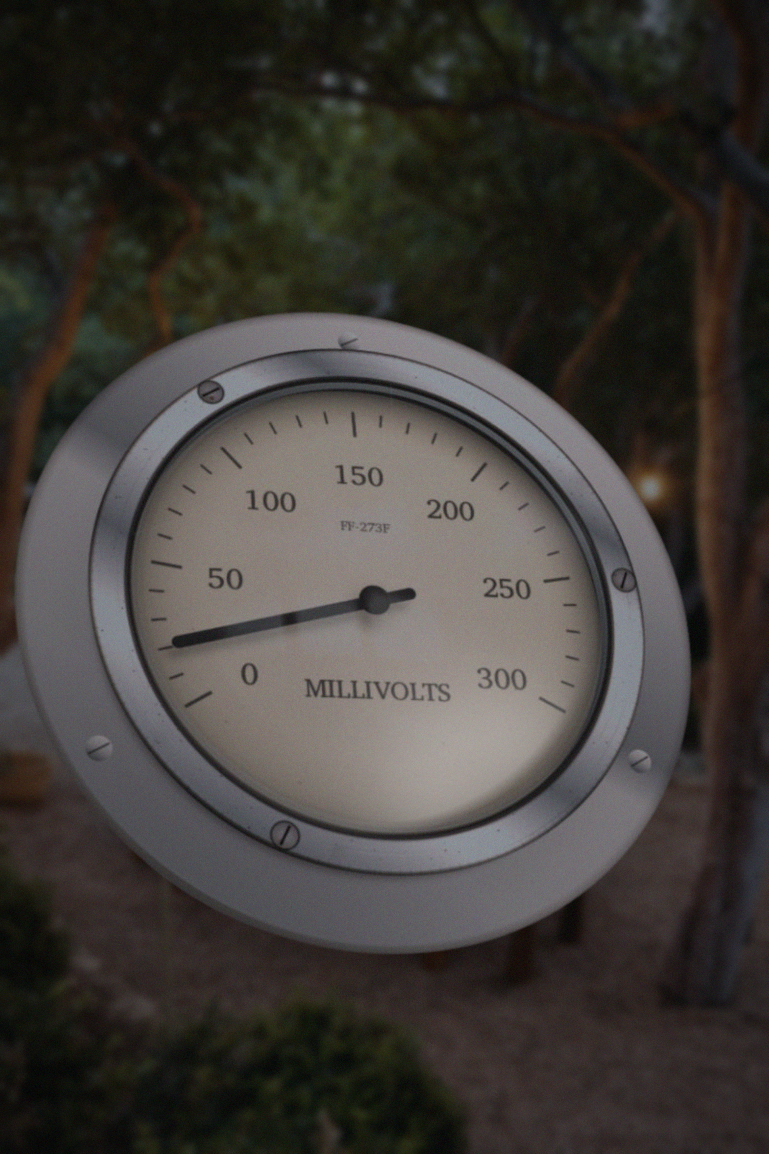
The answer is mV 20
